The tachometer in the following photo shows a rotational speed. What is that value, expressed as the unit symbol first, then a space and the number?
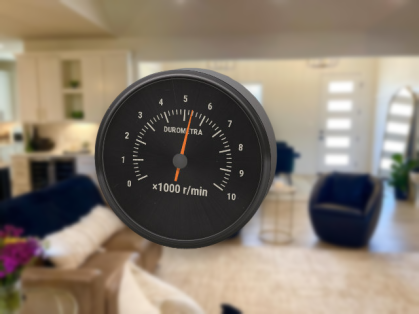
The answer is rpm 5400
